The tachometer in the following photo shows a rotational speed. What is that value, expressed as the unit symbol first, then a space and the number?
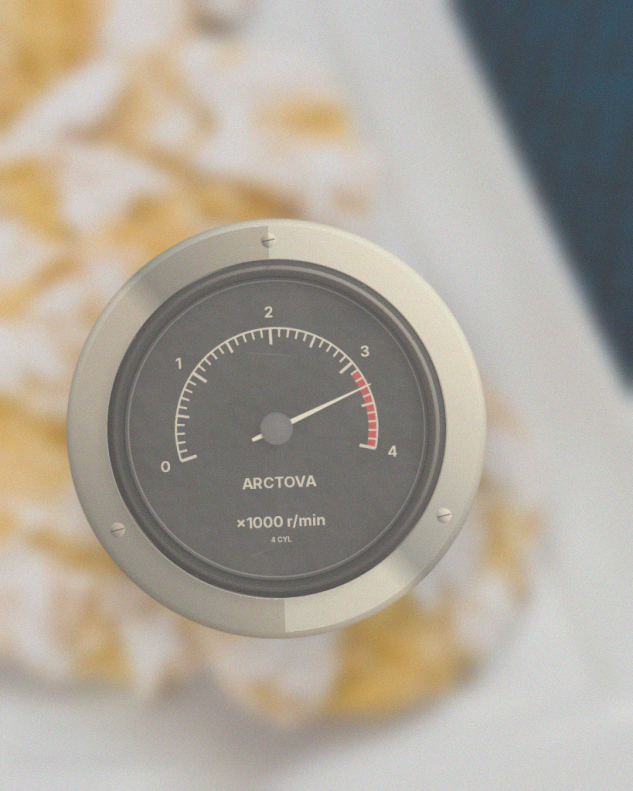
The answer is rpm 3300
